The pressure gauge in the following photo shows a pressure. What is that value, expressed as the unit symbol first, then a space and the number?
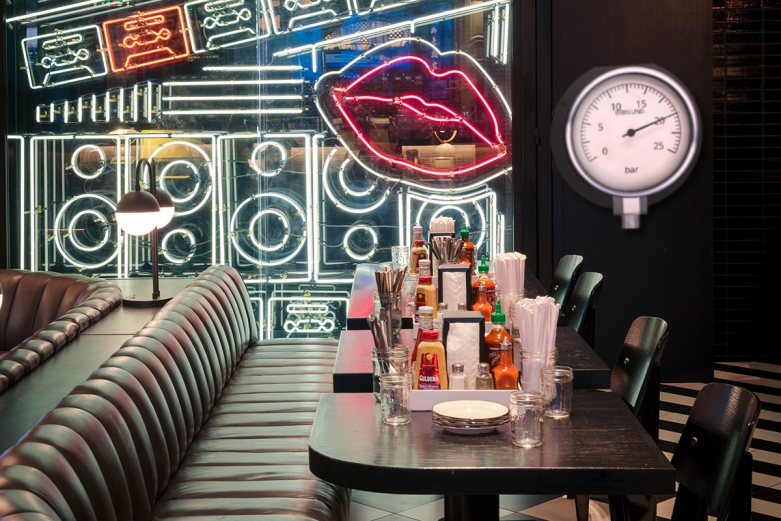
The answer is bar 20
